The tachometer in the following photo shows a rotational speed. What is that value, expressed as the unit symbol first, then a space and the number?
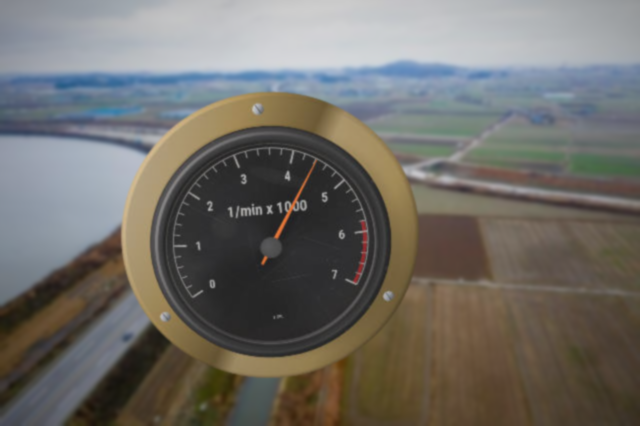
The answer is rpm 4400
